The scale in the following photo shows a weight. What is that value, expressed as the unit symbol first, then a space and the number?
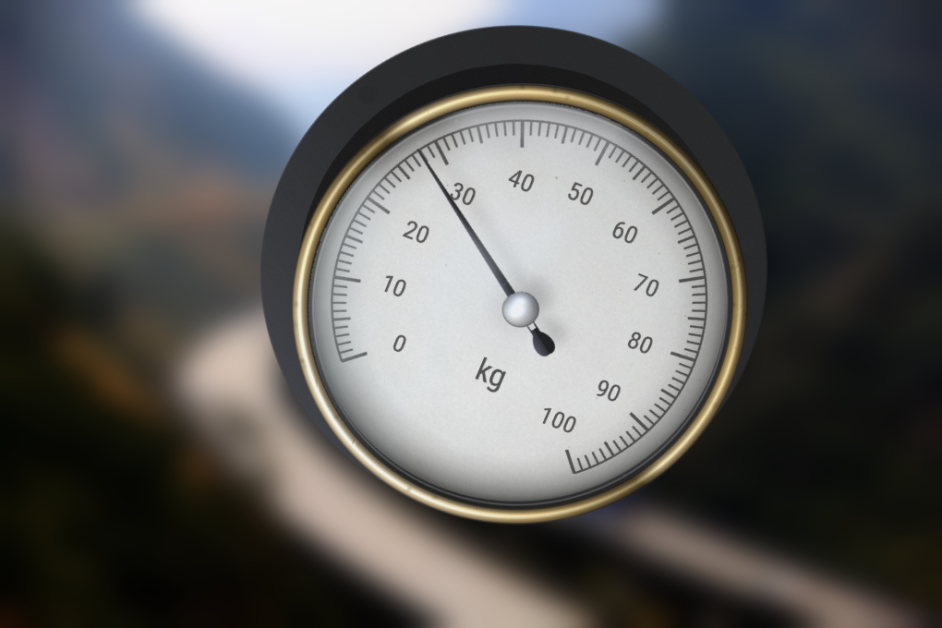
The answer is kg 28
